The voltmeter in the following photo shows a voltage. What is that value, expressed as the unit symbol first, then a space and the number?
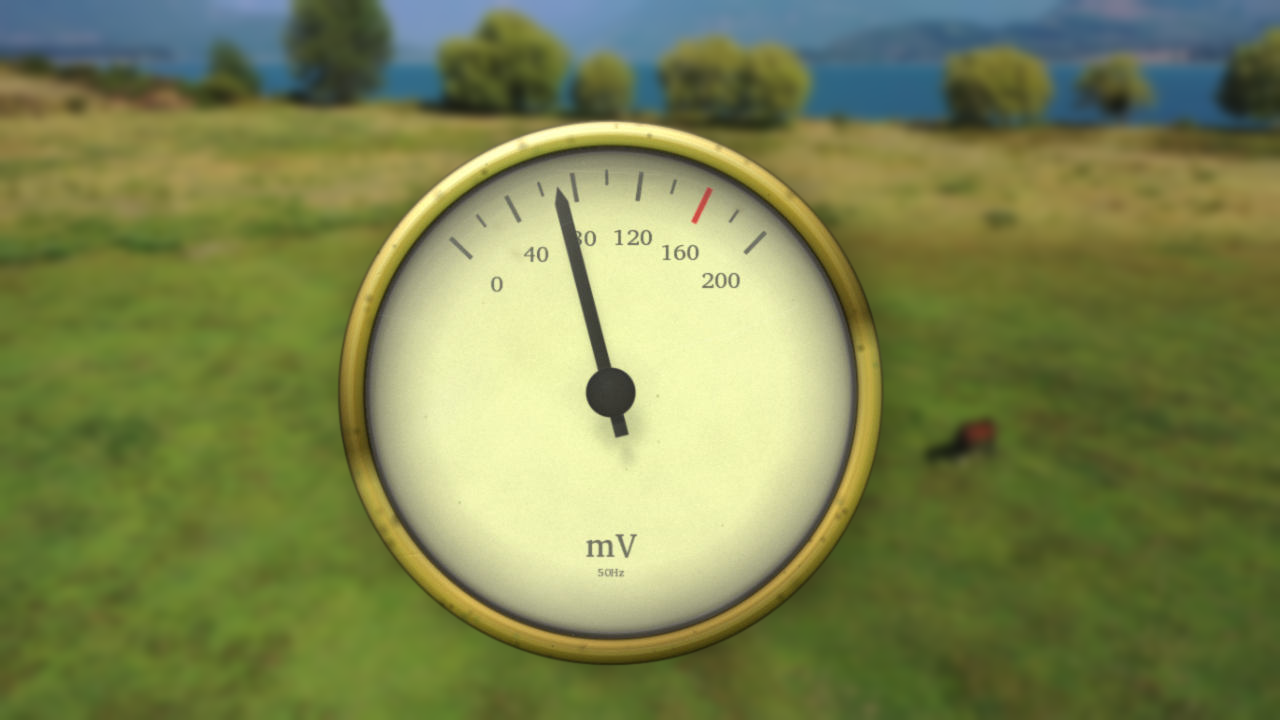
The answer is mV 70
